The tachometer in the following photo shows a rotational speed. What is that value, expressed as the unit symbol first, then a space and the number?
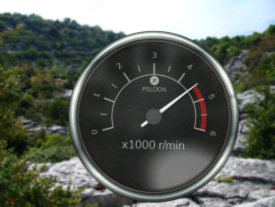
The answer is rpm 4500
